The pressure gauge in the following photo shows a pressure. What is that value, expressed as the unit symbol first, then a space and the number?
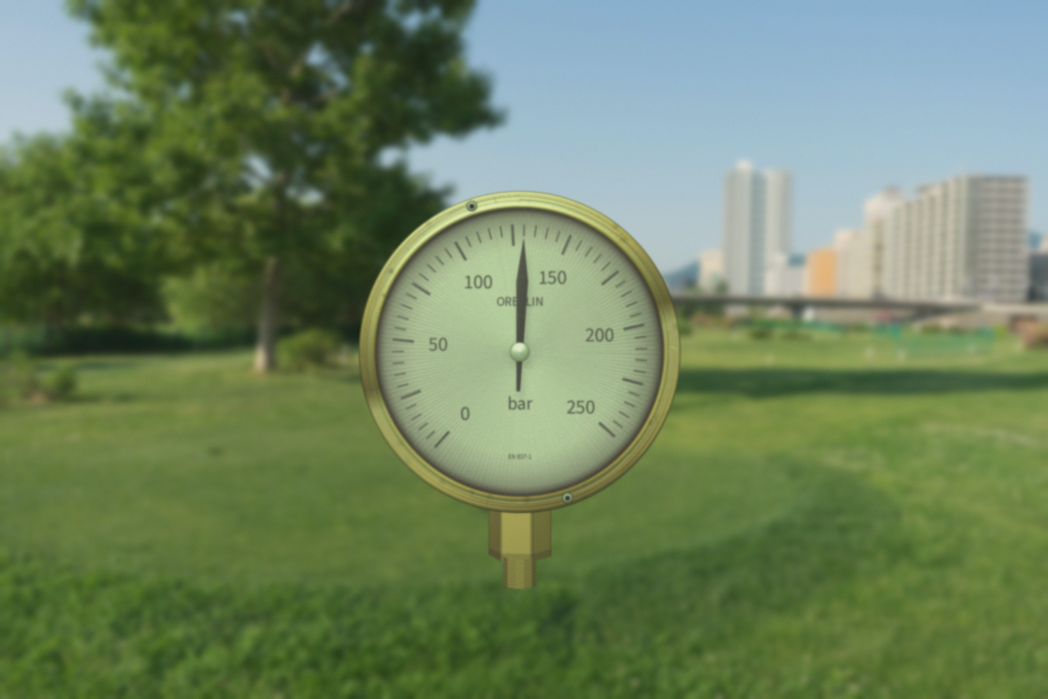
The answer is bar 130
